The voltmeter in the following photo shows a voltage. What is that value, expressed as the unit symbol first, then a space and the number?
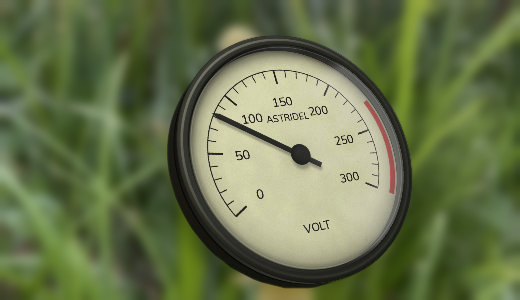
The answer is V 80
